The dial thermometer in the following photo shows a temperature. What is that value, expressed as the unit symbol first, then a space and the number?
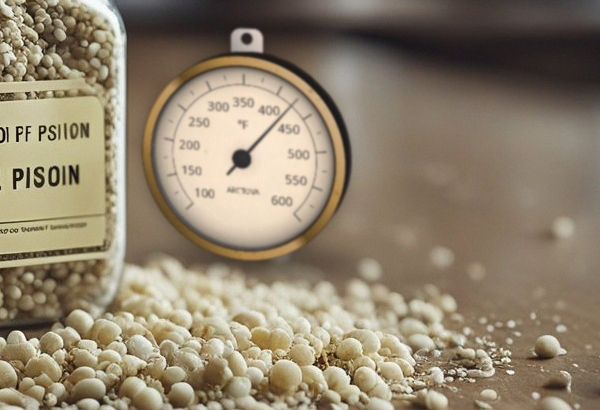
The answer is °F 425
